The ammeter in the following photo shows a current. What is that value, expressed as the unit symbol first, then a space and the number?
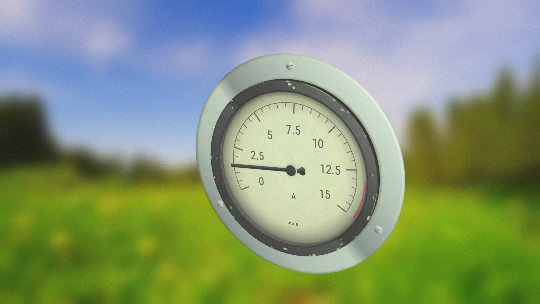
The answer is A 1.5
